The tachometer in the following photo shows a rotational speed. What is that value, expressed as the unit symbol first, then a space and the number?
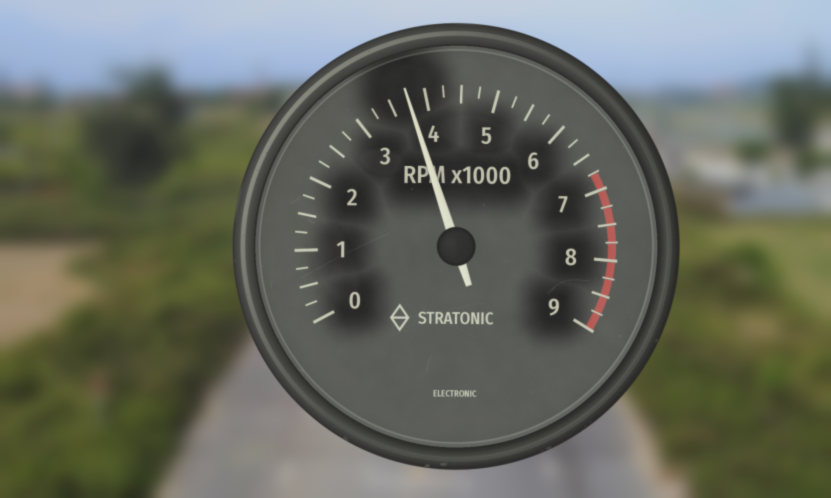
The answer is rpm 3750
